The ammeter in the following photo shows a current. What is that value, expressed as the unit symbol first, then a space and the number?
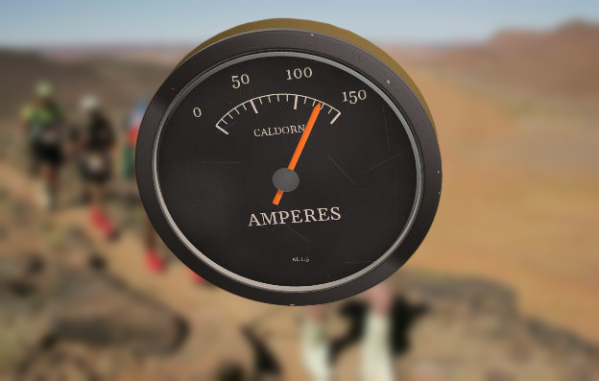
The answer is A 125
